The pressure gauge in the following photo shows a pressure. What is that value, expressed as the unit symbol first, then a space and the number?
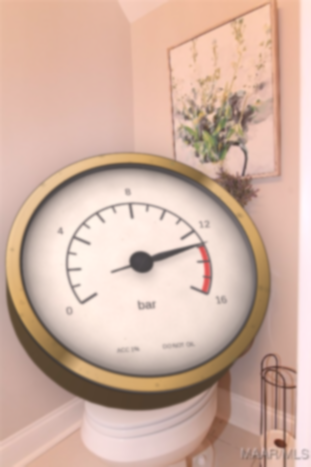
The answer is bar 13
